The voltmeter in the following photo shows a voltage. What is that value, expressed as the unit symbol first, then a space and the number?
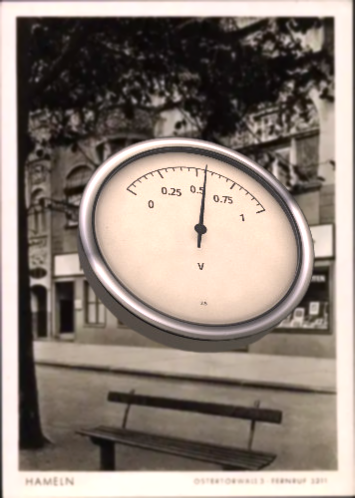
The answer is V 0.55
